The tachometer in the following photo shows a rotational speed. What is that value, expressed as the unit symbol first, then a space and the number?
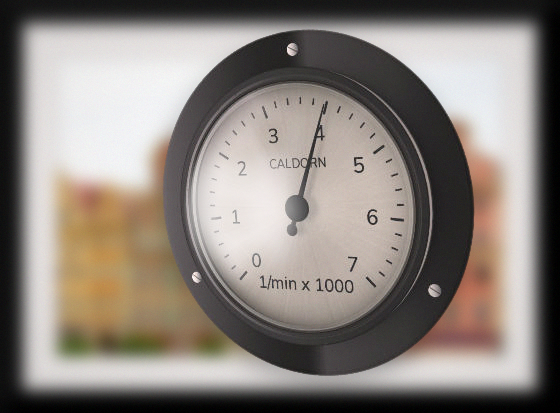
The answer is rpm 4000
